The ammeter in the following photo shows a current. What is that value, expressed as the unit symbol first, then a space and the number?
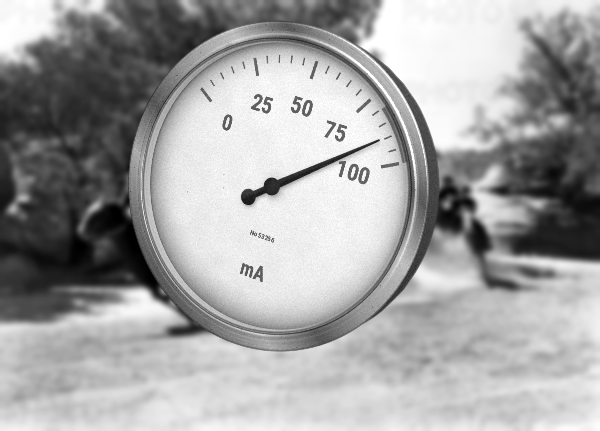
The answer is mA 90
